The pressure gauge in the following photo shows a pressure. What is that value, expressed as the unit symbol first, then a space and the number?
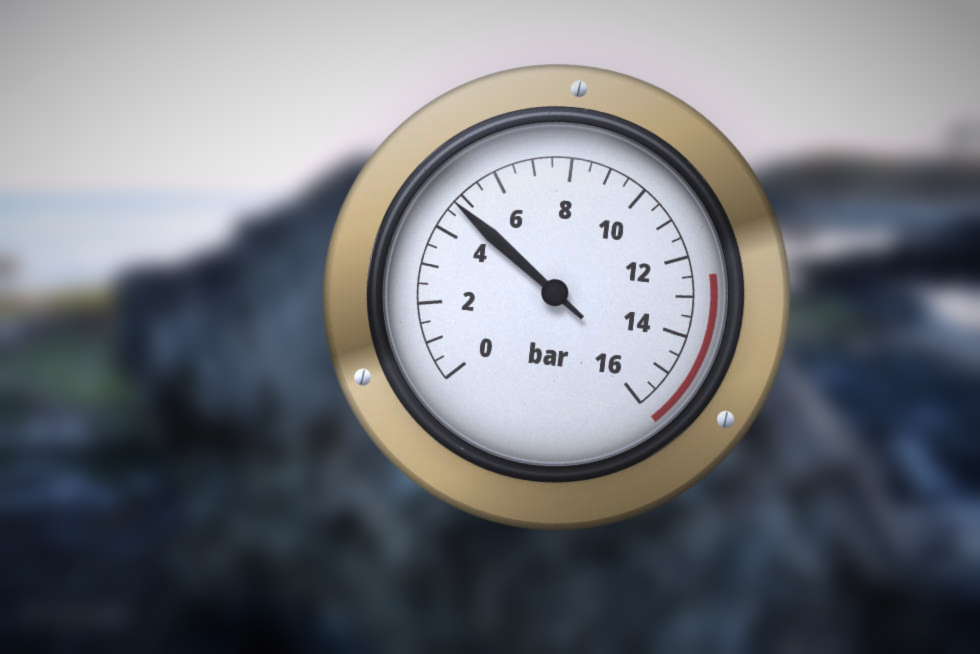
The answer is bar 4.75
